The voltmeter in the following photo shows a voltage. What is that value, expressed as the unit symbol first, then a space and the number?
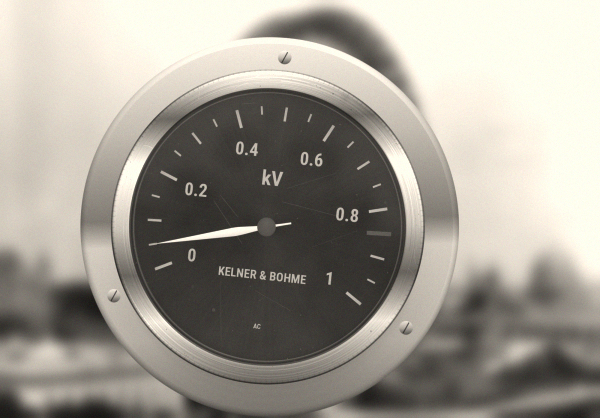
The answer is kV 0.05
